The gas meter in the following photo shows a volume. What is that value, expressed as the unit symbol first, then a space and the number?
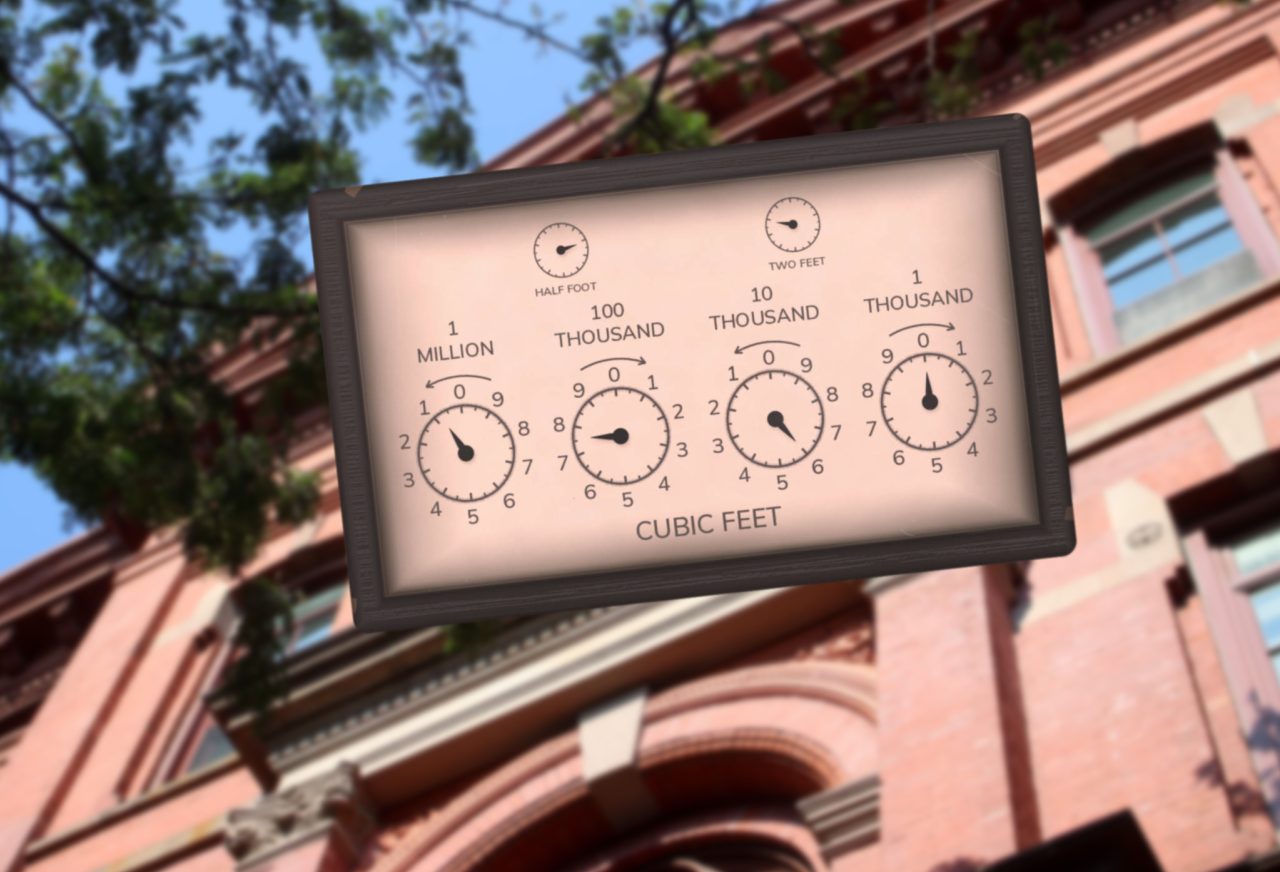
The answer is ft³ 76000
